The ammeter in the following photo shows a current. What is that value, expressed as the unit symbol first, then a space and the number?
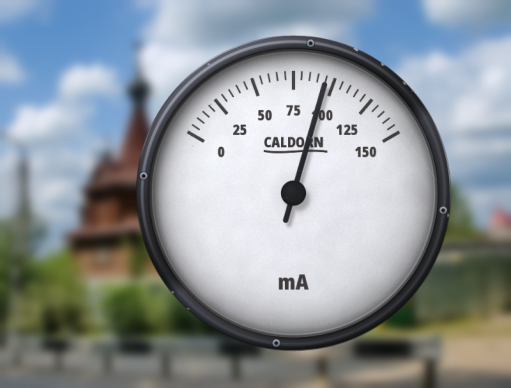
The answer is mA 95
